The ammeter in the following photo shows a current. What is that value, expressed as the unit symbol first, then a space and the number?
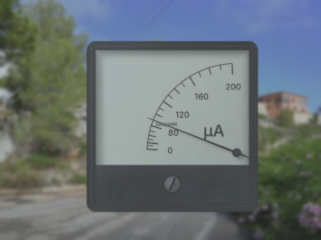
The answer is µA 90
